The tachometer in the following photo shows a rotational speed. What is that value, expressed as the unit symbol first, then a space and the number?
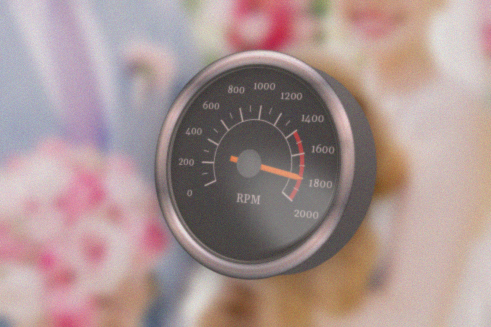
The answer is rpm 1800
